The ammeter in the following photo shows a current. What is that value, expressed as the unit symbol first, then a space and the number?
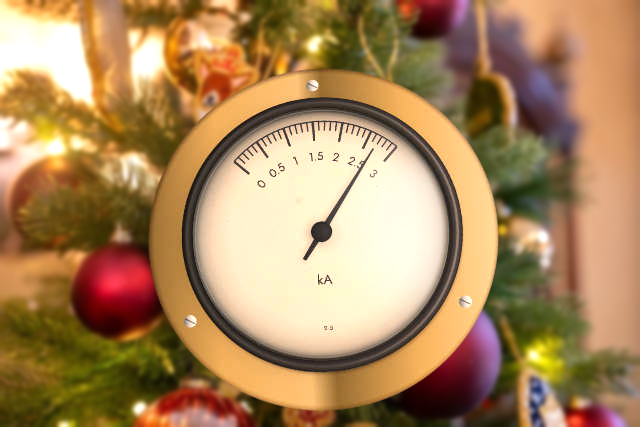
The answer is kA 2.7
